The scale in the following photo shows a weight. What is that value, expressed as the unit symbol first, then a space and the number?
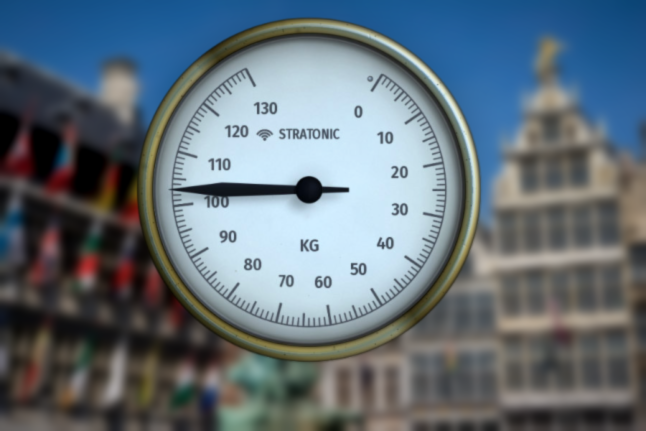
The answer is kg 103
